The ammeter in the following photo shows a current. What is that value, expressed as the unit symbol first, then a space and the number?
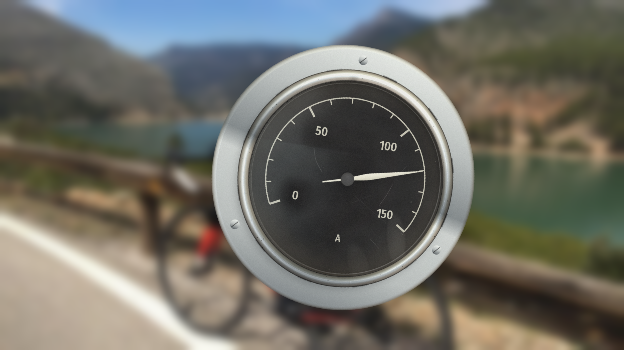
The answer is A 120
